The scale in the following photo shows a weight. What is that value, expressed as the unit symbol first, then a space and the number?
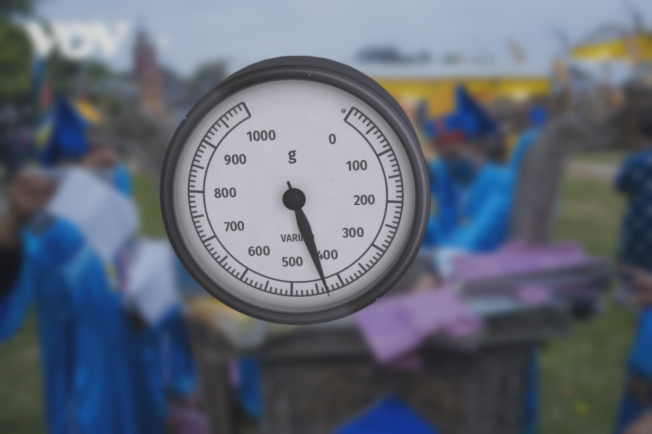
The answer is g 430
